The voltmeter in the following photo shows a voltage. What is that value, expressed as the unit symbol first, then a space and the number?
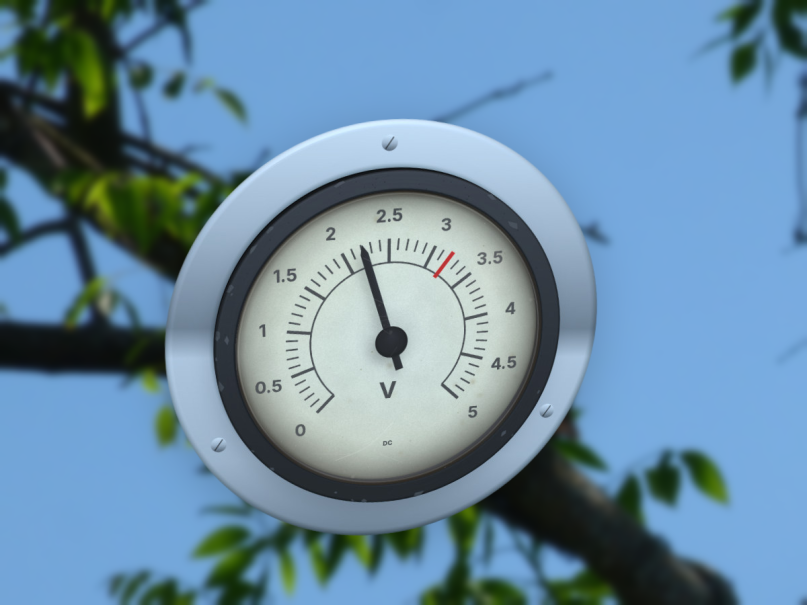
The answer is V 2.2
